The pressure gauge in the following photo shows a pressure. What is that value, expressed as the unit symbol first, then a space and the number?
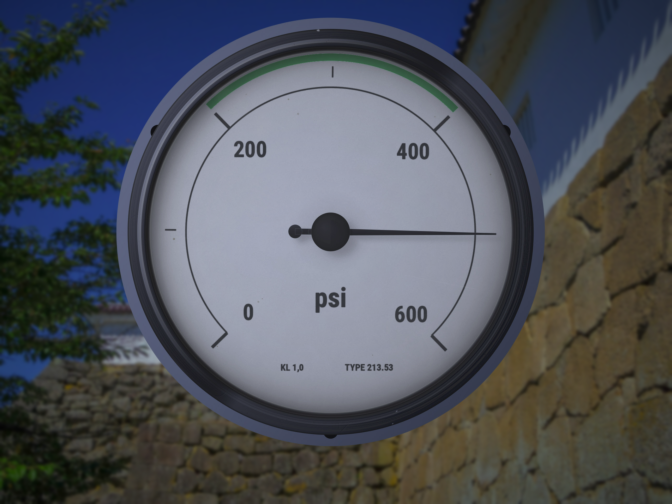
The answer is psi 500
